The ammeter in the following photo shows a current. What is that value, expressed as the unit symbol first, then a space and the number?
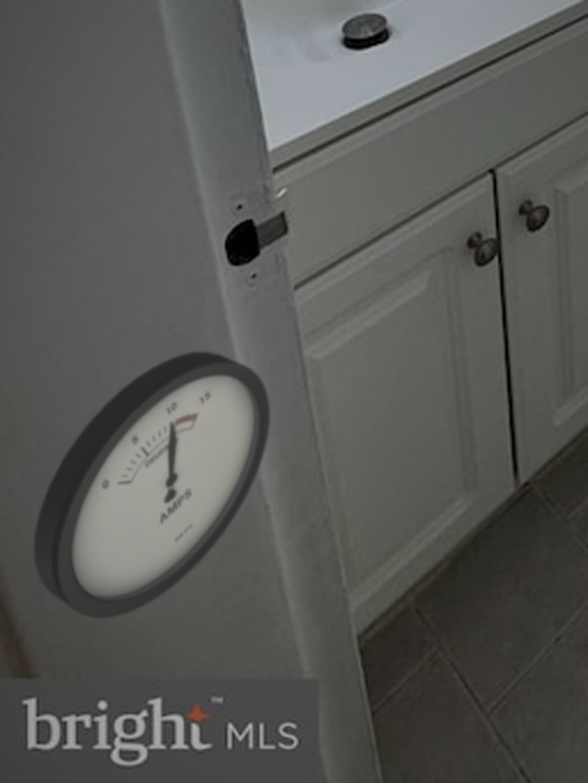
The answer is A 10
